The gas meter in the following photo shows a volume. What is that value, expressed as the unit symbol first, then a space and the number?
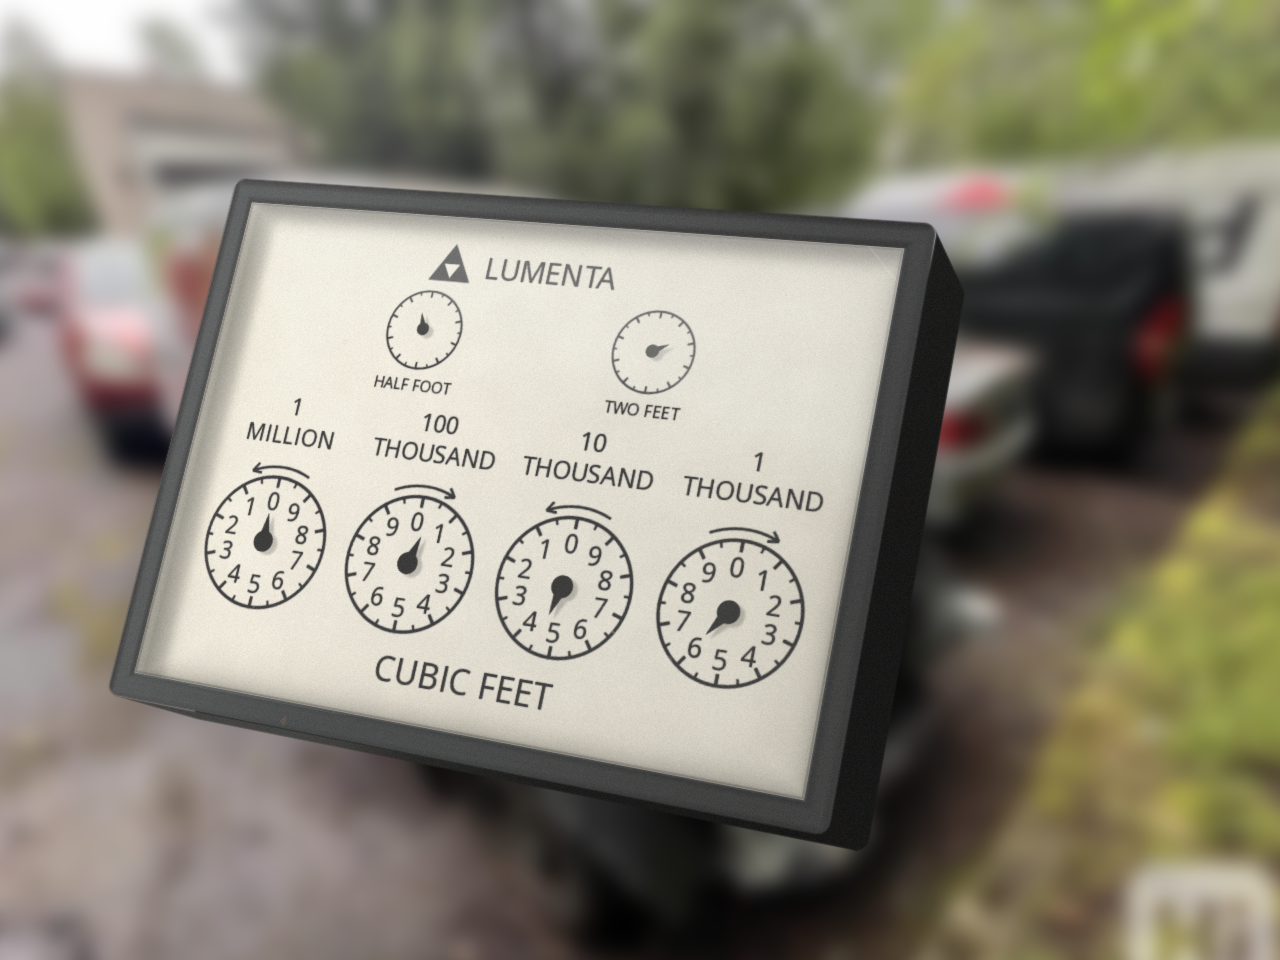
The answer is ft³ 4600
